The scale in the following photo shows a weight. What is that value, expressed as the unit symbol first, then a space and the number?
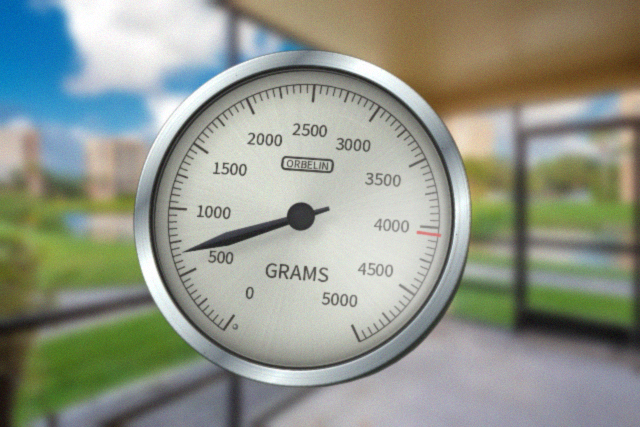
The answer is g 650
